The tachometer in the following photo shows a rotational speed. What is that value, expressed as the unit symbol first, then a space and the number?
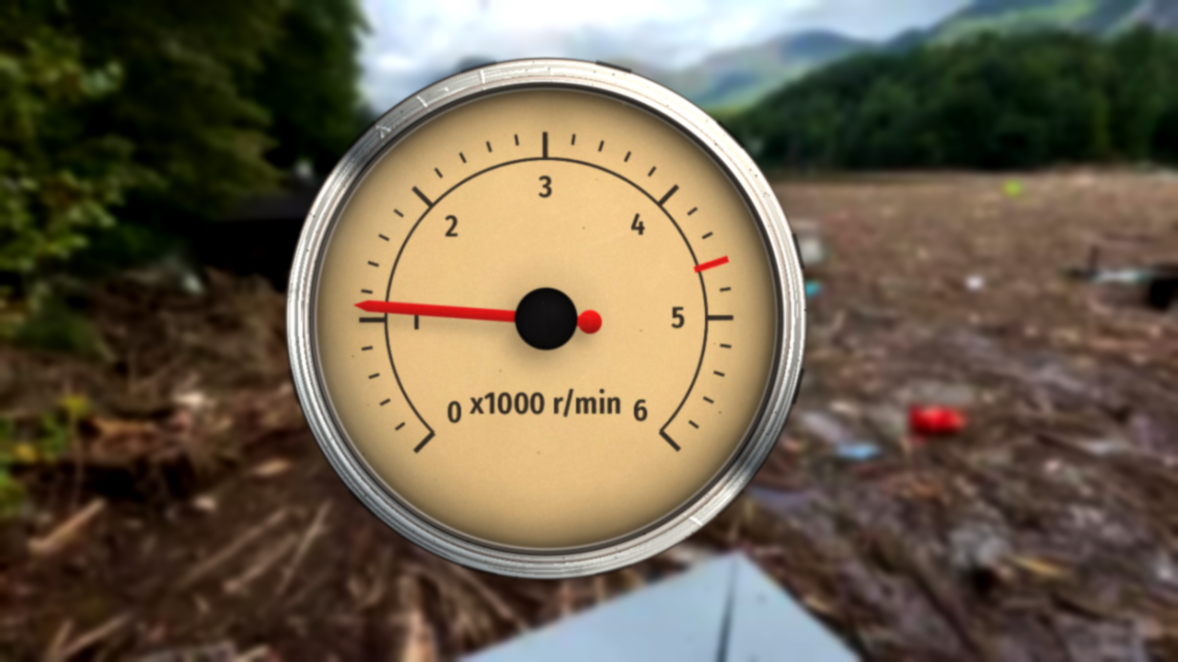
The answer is rpm 1100
